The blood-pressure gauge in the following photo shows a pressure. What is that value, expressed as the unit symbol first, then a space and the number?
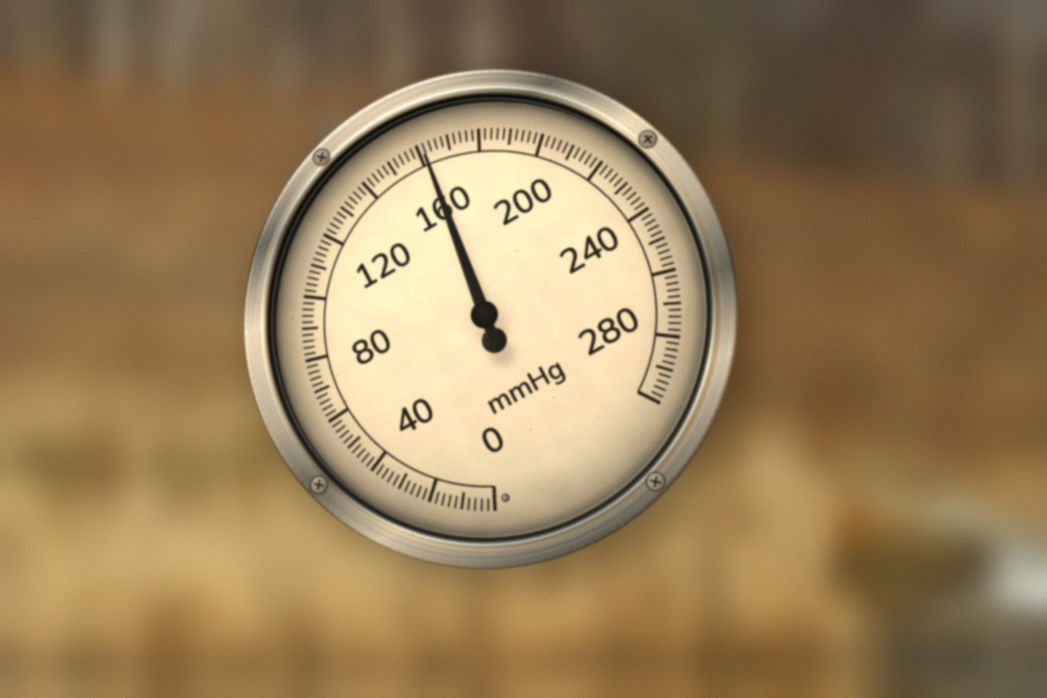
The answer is mmHg 162
